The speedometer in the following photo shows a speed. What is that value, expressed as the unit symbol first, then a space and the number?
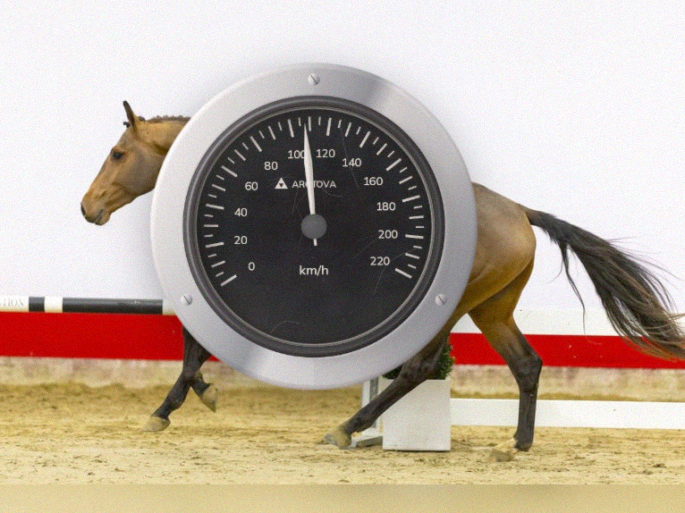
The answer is km/h 107.5
